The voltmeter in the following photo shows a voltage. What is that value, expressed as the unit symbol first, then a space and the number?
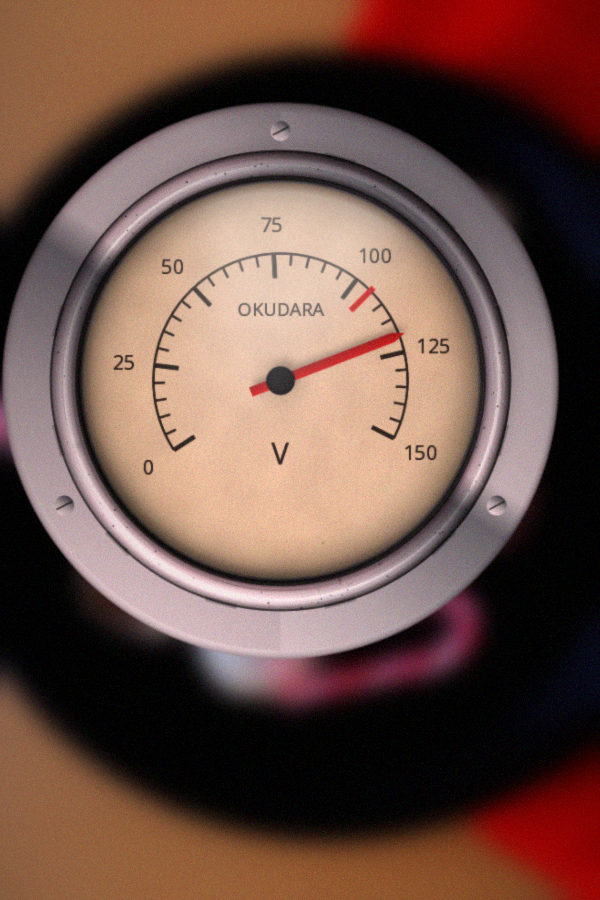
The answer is V 120
